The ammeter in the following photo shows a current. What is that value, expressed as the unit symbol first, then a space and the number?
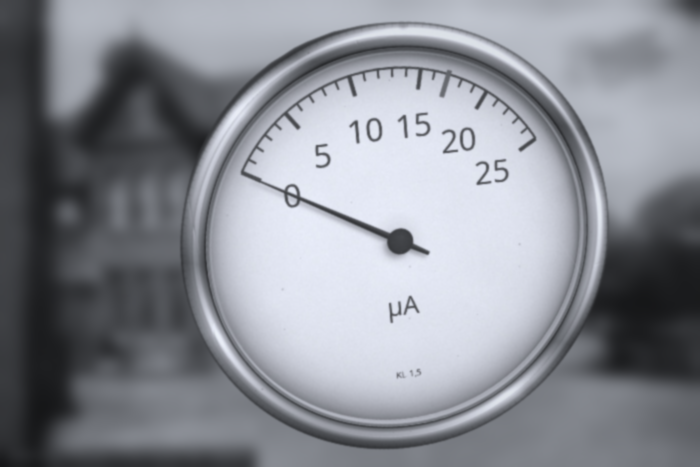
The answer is µA 0
